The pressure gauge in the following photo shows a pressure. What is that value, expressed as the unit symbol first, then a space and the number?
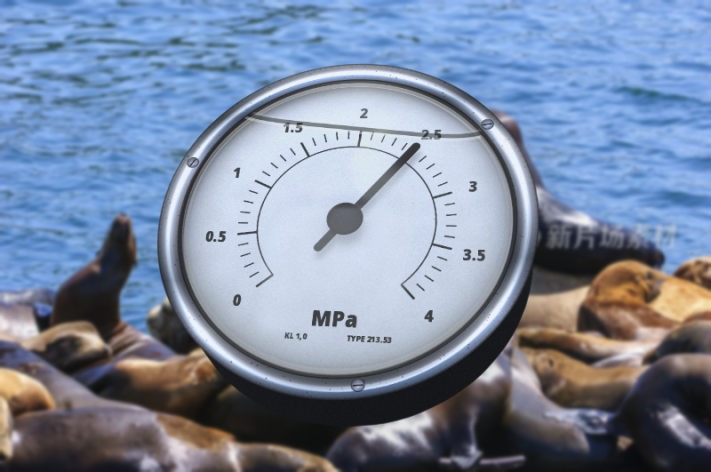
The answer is MPa 2.5
